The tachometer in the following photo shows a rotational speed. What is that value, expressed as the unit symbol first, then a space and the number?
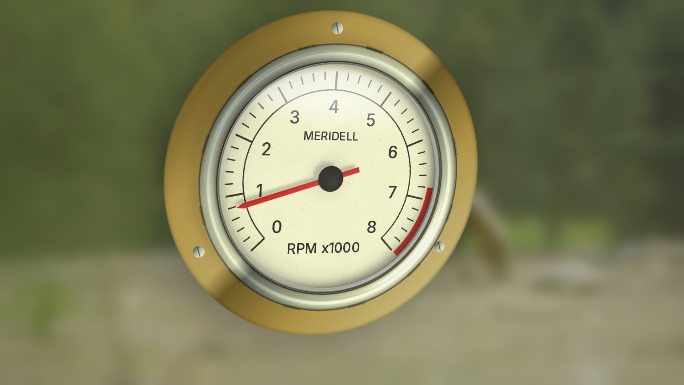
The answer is rpm 800
